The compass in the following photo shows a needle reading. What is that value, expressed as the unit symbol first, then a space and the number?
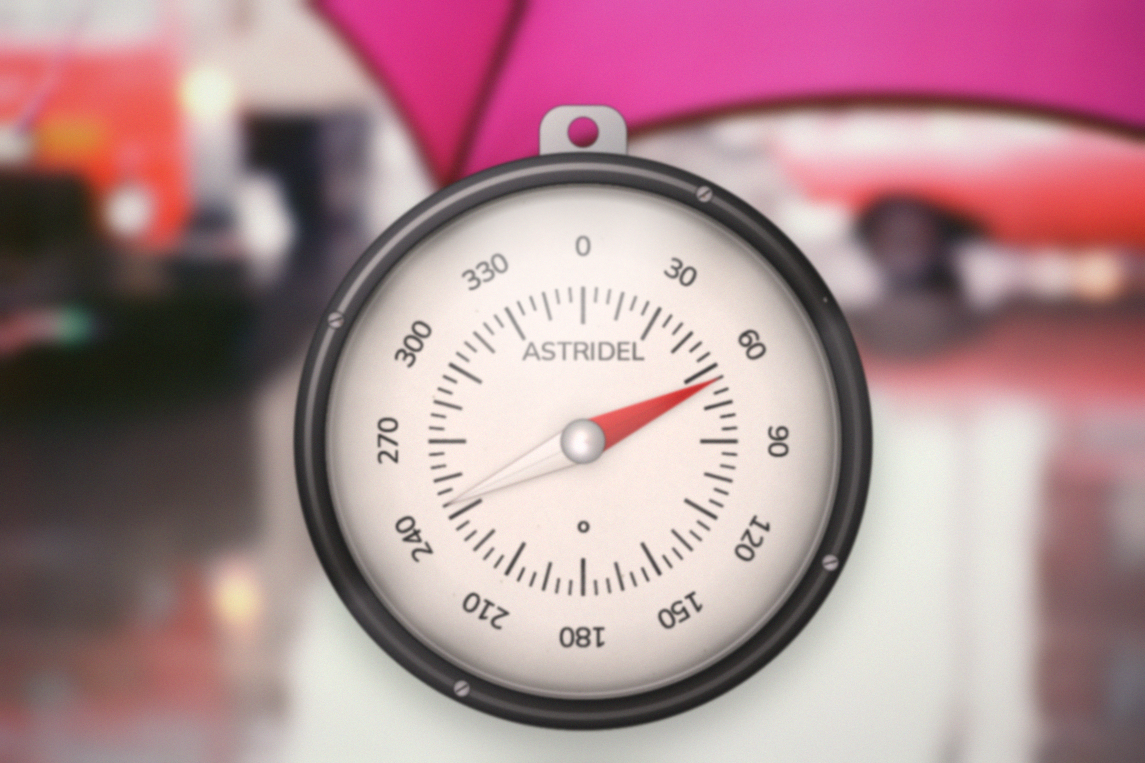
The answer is ° 65
